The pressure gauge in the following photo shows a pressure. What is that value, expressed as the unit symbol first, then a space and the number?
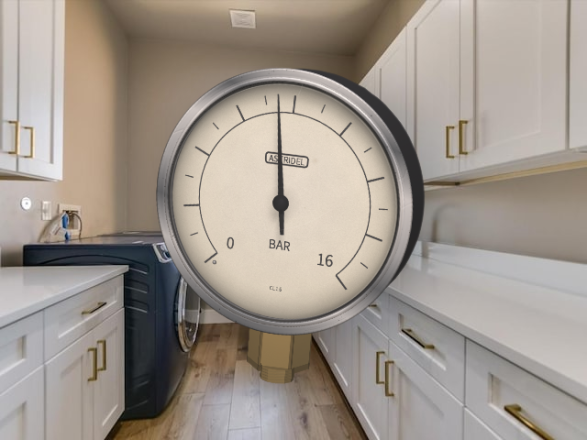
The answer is bar 7.5
